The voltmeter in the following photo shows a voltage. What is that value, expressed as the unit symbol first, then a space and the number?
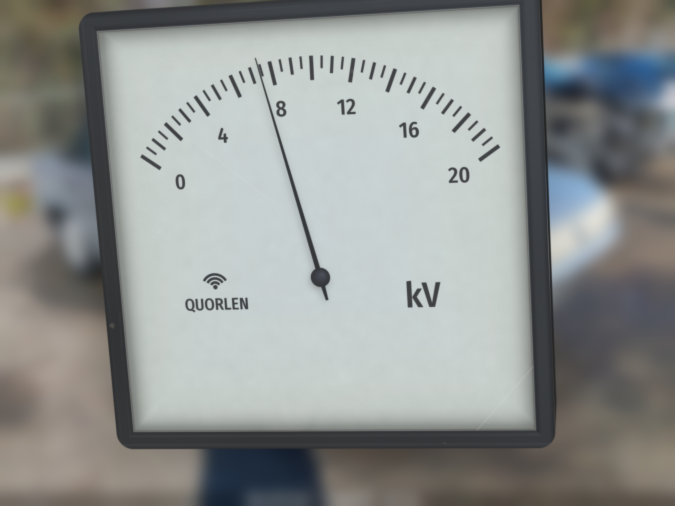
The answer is kV 7.5
